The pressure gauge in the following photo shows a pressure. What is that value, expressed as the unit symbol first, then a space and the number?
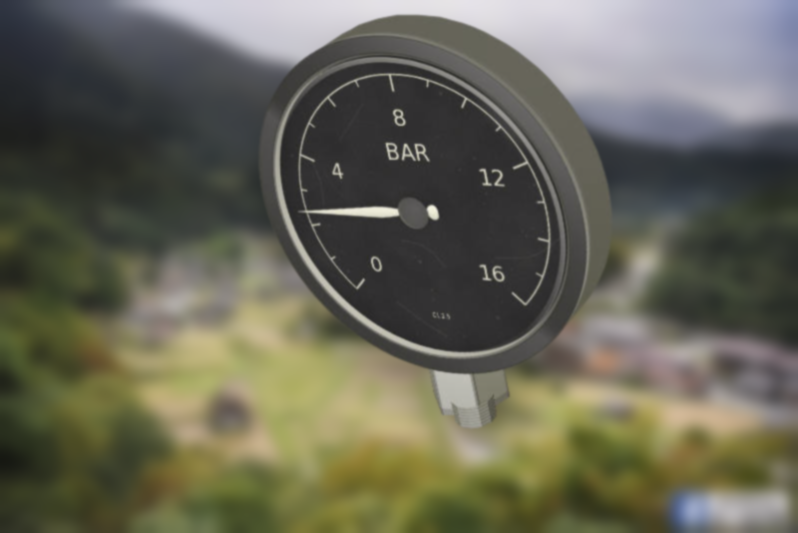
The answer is bar 2.5
